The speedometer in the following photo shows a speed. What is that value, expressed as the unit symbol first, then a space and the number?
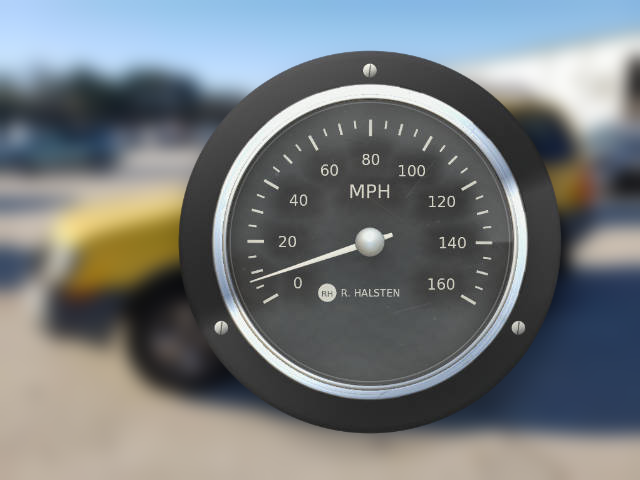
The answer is mph 7.5
